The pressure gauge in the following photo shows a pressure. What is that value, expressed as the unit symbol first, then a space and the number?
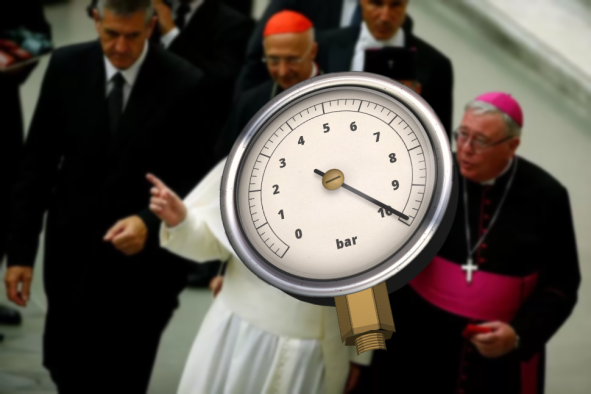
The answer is bar 9.9
